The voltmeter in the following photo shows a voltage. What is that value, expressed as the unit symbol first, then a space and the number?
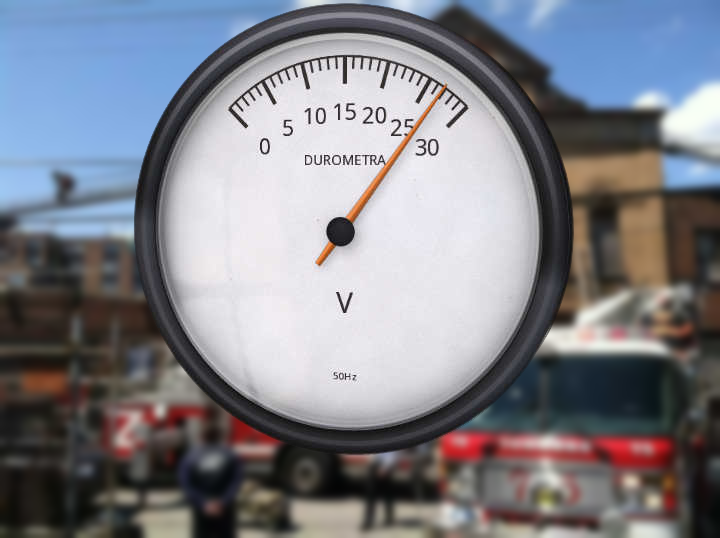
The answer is V 27
